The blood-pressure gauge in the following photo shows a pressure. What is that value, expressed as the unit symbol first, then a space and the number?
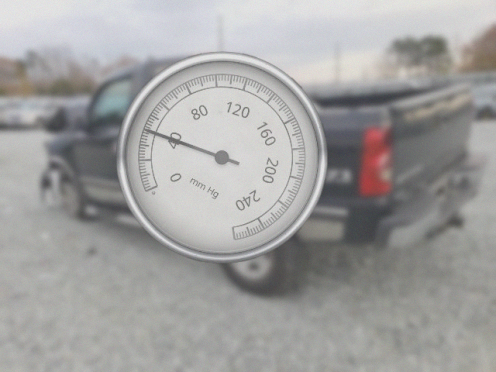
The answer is mmHg 40
